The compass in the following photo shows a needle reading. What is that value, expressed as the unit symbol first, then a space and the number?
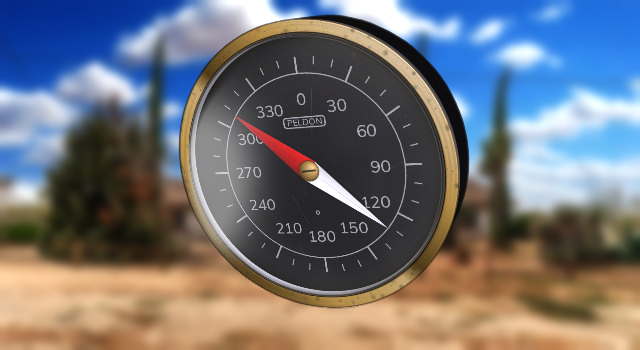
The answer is ° 310
